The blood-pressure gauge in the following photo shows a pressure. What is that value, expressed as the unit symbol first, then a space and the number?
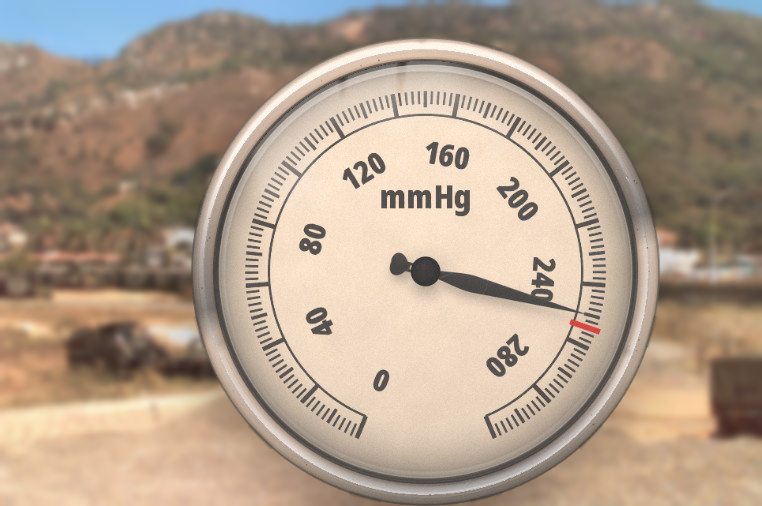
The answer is mmHg 250
